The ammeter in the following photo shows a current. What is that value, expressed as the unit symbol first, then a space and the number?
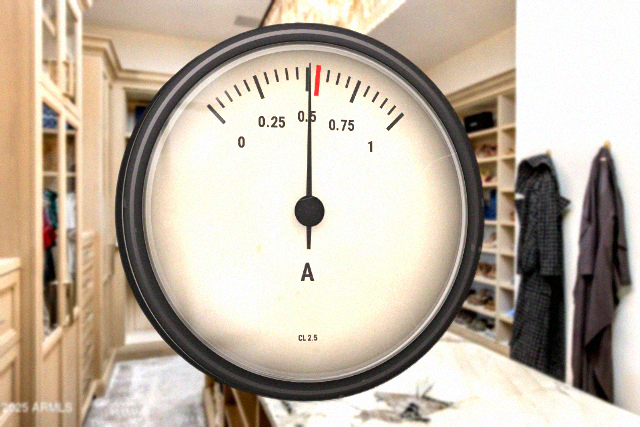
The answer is A 0.5
